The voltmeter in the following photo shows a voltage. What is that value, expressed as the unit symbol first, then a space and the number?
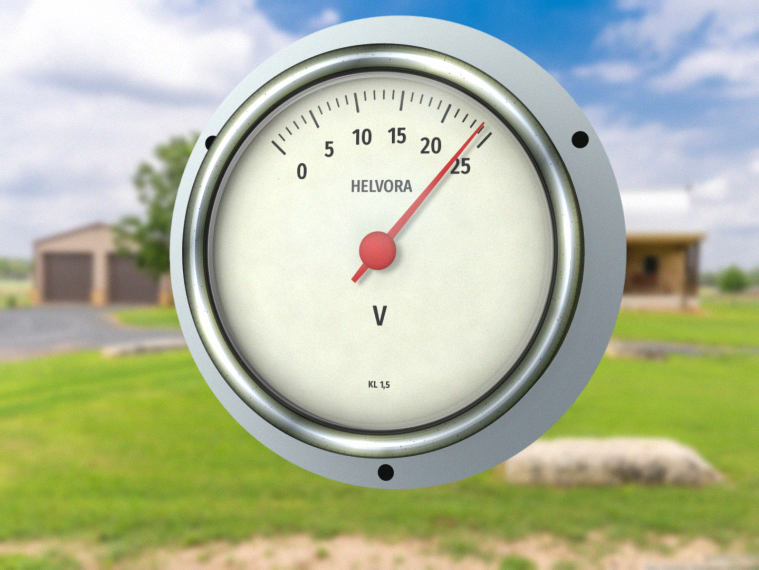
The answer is V 24
